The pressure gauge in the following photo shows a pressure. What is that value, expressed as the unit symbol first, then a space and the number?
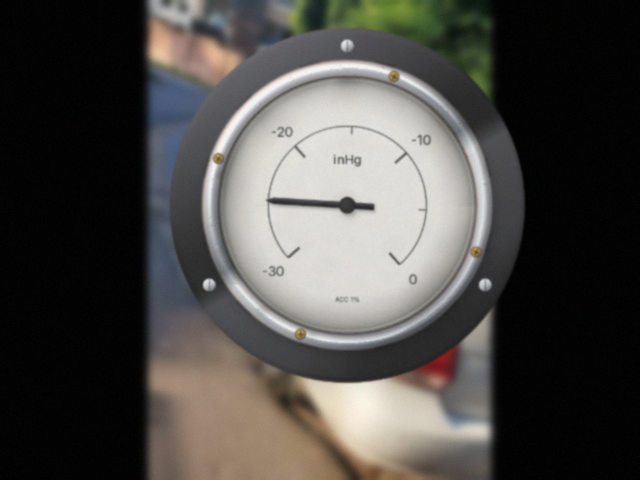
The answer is inHg -25
